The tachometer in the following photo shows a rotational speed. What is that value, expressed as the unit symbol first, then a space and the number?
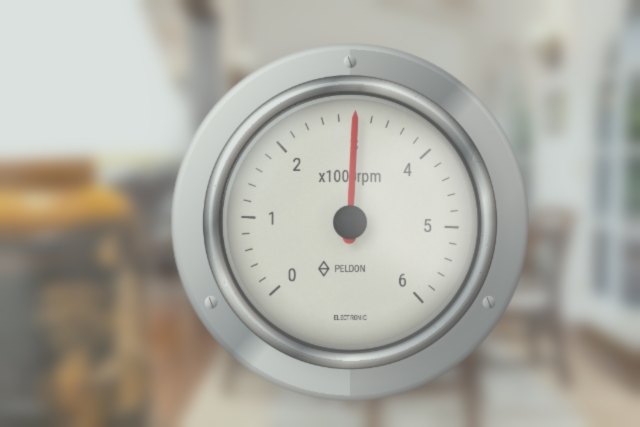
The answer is rpm 3000
